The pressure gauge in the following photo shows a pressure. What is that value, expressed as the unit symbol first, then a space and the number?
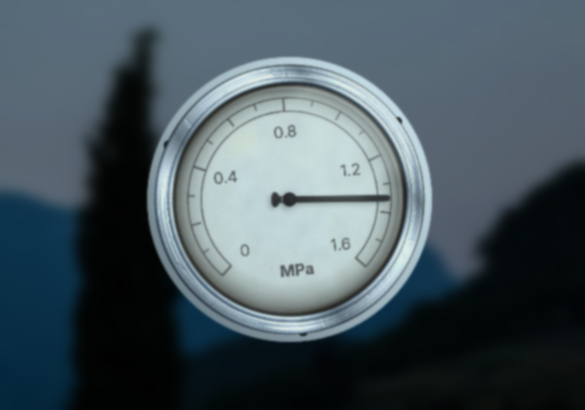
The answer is MPa 1.35
